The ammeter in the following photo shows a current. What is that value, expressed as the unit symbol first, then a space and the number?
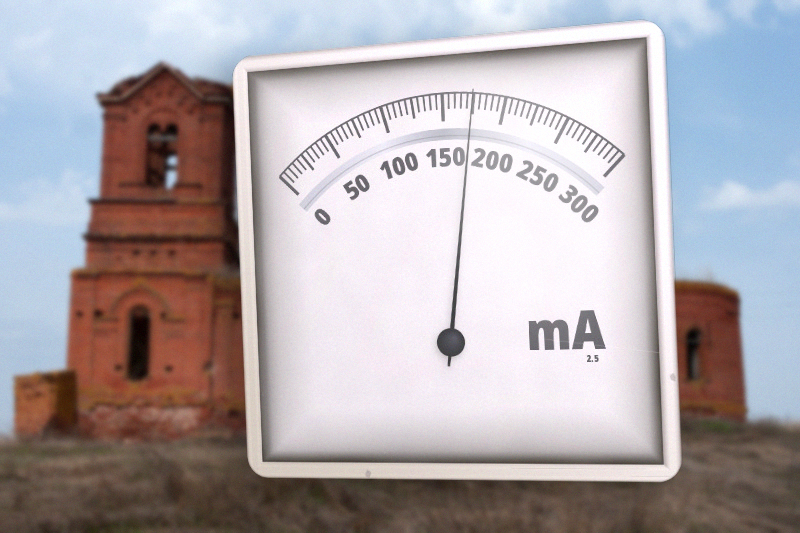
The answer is mA 175
